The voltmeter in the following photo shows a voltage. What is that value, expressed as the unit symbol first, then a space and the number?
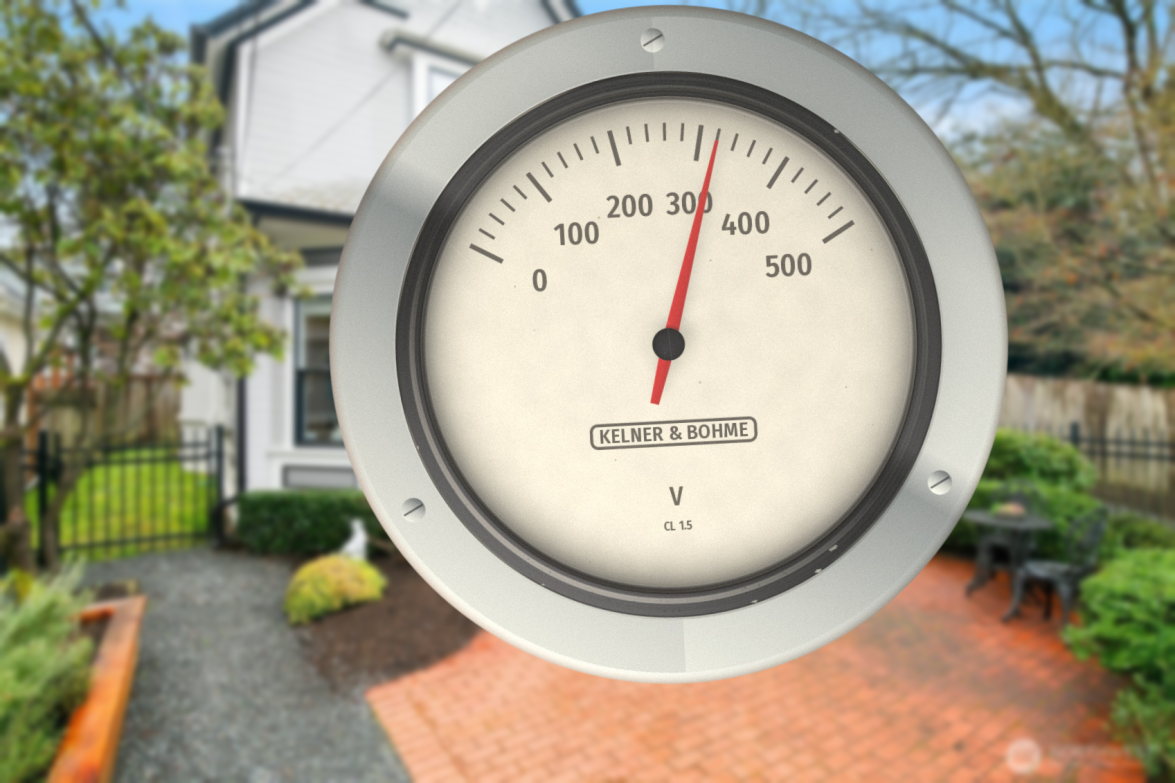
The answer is V 320
